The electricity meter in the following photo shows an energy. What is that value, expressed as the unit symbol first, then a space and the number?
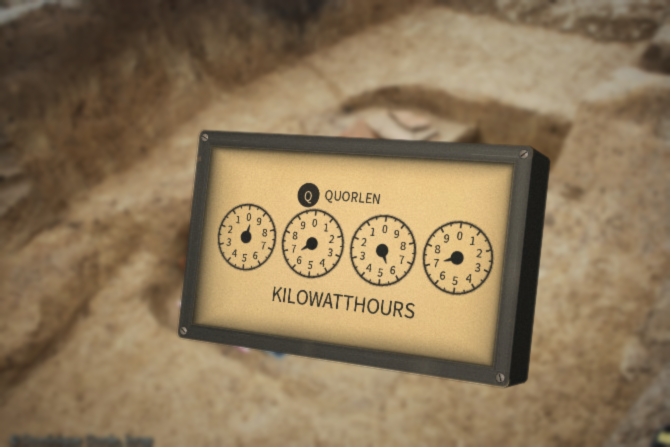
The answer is kWh 9657
